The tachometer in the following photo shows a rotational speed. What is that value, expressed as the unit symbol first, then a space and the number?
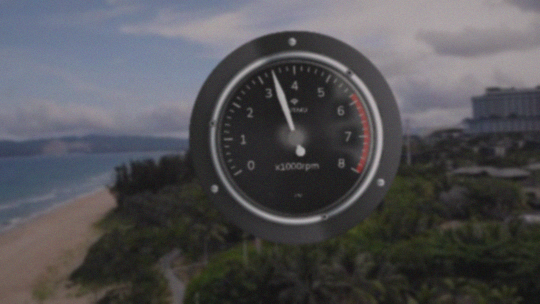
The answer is rpm 3400
